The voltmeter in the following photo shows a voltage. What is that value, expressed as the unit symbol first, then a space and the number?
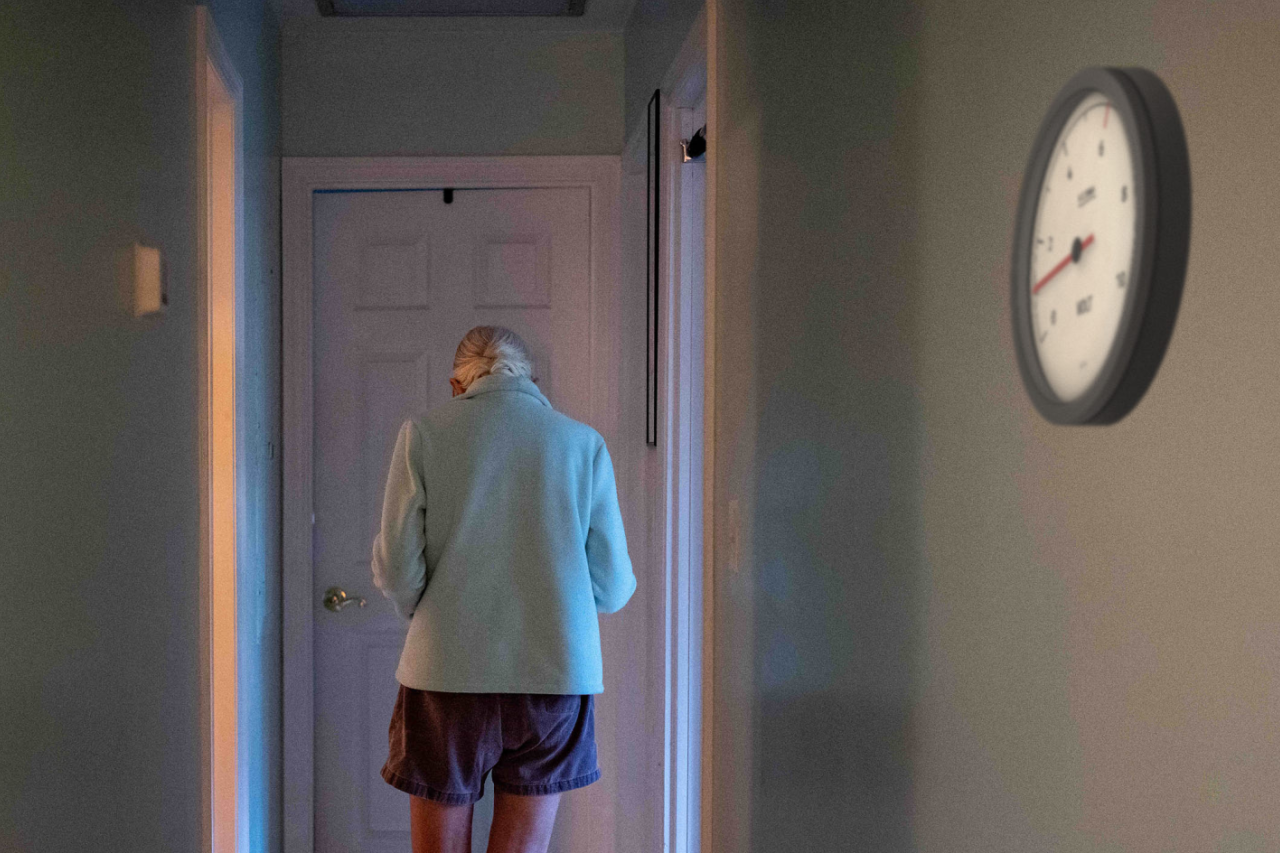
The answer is V 1
